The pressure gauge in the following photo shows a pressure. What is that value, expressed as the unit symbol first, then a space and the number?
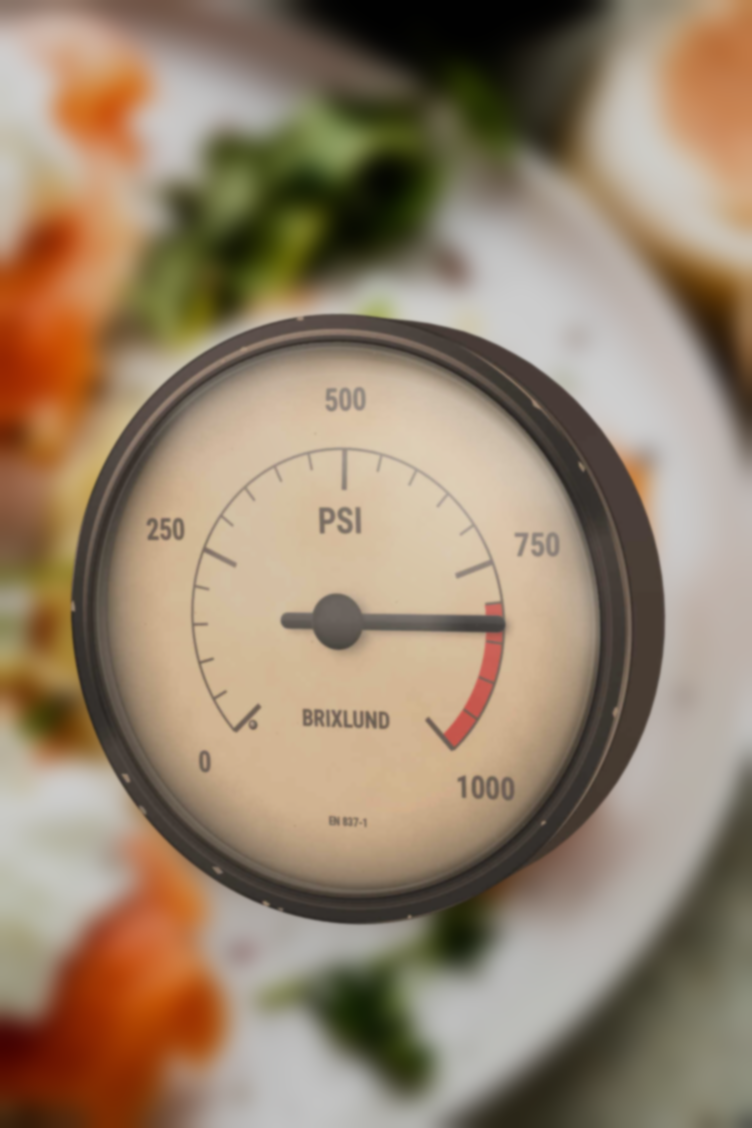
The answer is psi 825
